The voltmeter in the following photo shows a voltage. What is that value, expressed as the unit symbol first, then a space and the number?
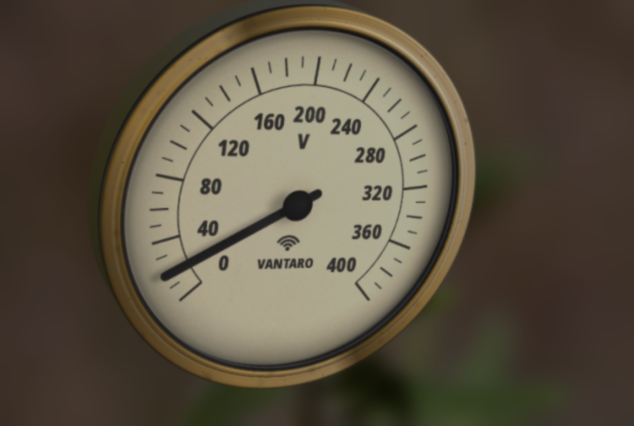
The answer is V 20
